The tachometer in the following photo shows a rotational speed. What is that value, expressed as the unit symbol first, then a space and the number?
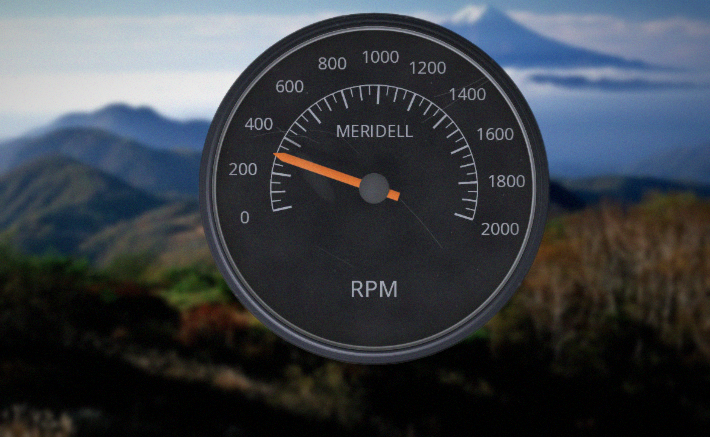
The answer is rpm 300
